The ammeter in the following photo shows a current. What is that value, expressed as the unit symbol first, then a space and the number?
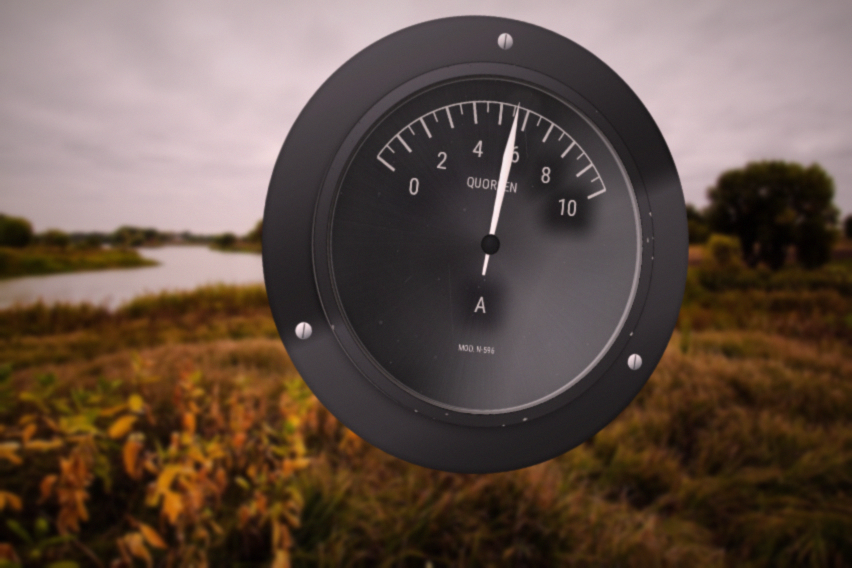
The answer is A 5.5
